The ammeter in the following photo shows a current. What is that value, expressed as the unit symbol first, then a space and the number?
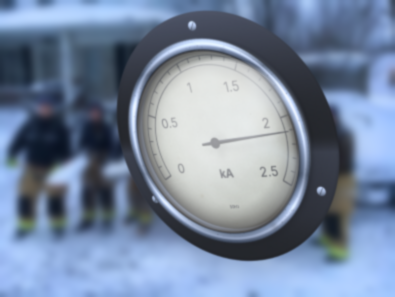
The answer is kA 2.1
